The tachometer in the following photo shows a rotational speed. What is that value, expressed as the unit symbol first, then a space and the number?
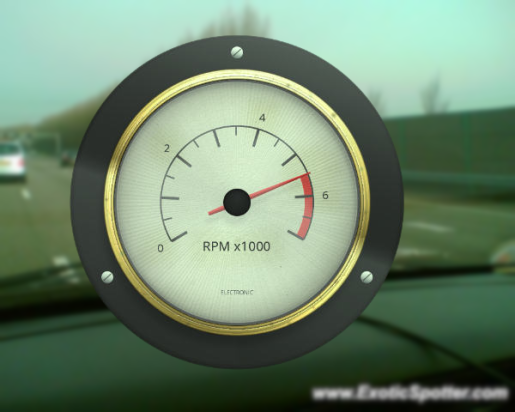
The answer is rpm 5500
